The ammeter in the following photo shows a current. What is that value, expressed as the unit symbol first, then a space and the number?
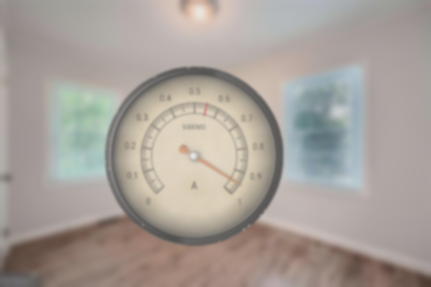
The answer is A 0.95
